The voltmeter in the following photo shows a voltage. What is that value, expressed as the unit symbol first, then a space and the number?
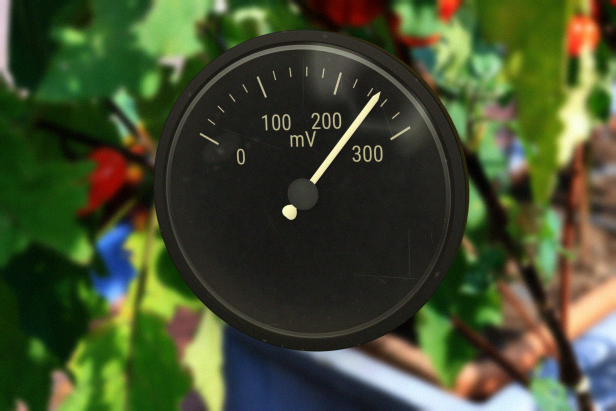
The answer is mV 250
